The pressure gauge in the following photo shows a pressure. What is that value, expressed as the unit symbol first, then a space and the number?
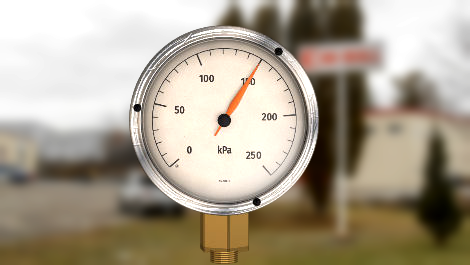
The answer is kPa 150
